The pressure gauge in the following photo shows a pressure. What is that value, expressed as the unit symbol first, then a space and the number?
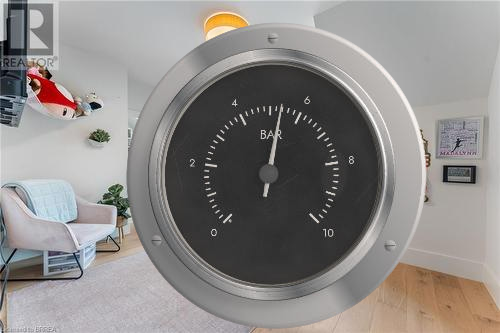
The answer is bar 5.4
